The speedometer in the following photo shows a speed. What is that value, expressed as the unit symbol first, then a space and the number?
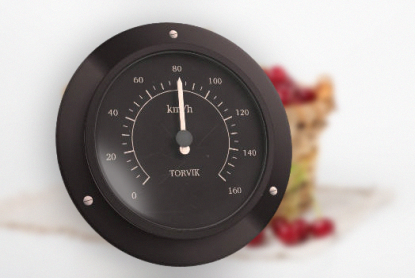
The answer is km/h 80
